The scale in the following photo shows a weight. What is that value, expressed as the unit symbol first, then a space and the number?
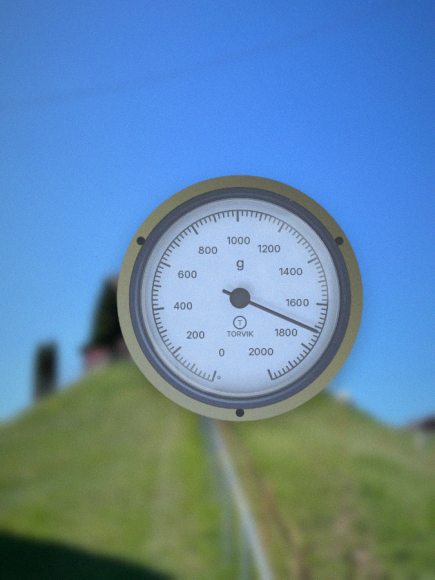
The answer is g 1720
